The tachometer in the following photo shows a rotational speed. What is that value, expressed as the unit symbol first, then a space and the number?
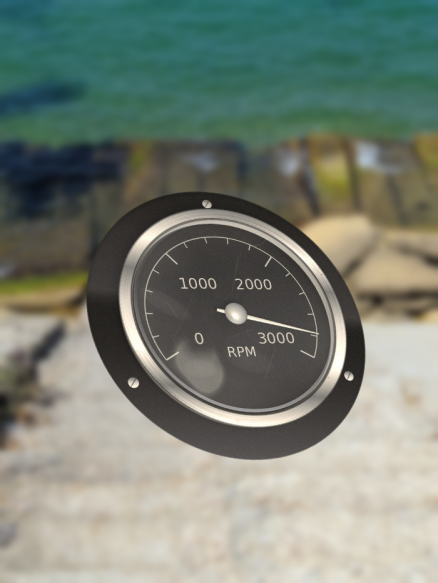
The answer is rpm 2800
